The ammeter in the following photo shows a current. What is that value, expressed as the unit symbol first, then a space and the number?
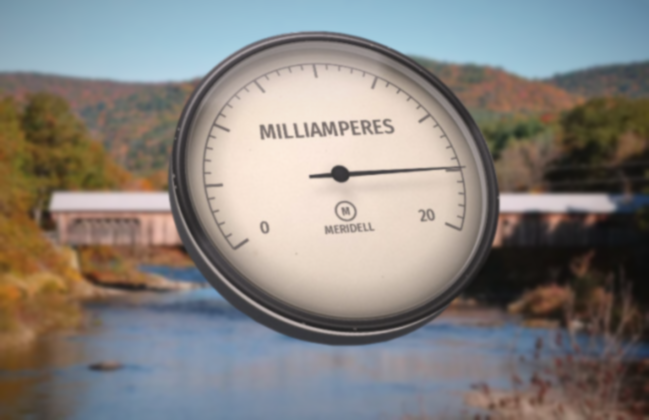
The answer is mA 17.5
